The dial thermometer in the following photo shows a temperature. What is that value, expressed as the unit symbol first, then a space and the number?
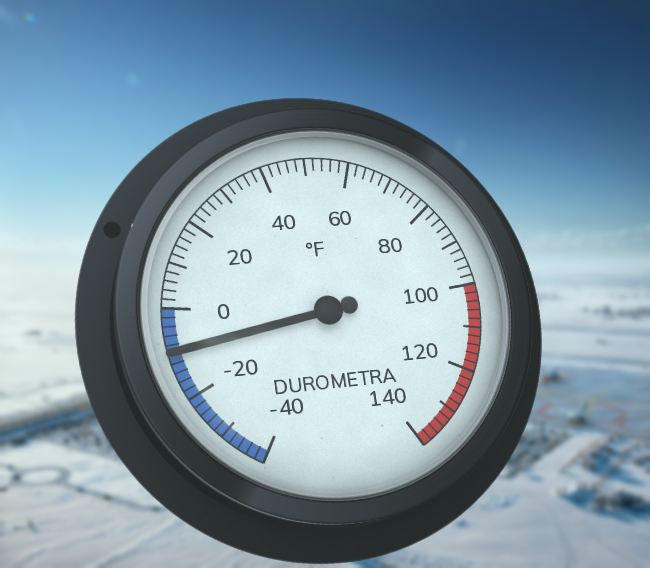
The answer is °F -10
